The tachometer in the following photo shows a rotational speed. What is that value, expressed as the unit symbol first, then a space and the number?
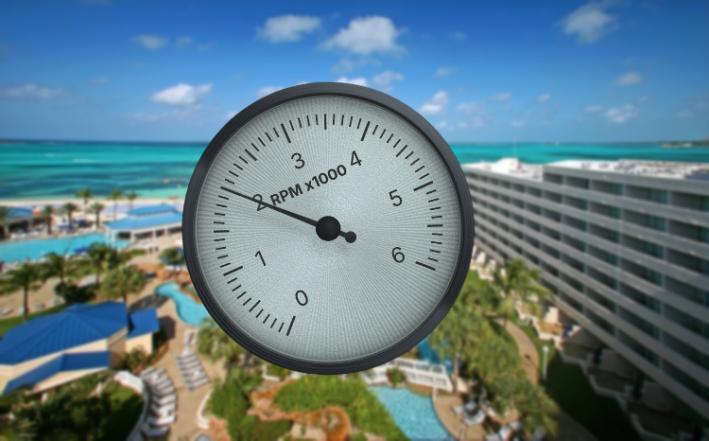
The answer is rpm 2000
